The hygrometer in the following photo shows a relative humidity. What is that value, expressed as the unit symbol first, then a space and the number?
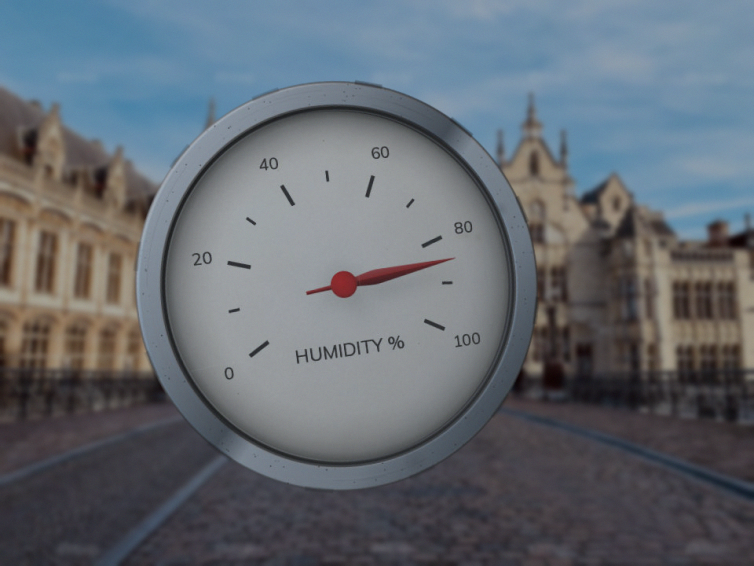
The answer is % 85
